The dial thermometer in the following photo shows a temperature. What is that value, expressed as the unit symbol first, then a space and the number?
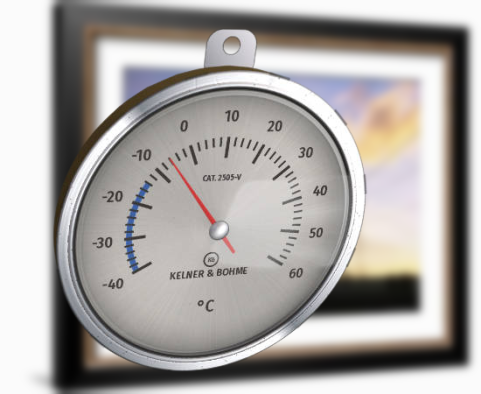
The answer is °C -6
